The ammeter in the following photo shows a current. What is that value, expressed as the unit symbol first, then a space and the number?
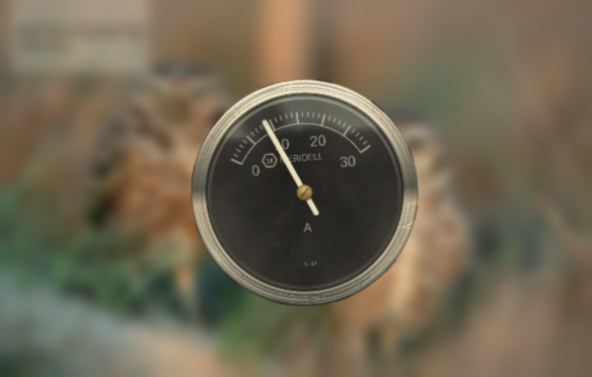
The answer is A 9
